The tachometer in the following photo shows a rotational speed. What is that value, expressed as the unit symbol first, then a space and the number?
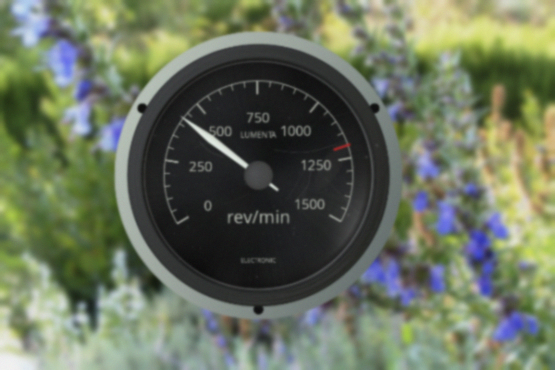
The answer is rpm 425
